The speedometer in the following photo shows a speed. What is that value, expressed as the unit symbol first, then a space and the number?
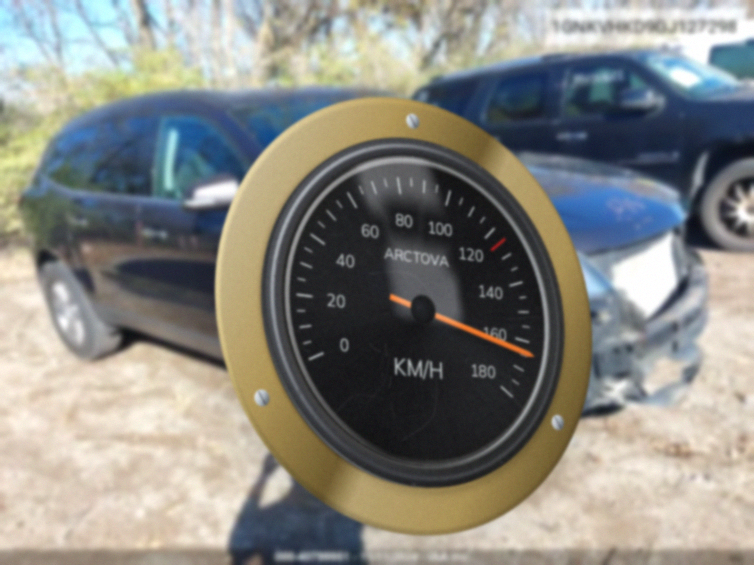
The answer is km/h 165
